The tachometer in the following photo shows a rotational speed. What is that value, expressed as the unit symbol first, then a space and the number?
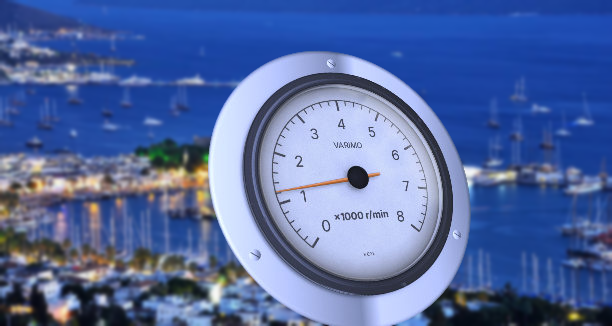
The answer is rpm 1200
